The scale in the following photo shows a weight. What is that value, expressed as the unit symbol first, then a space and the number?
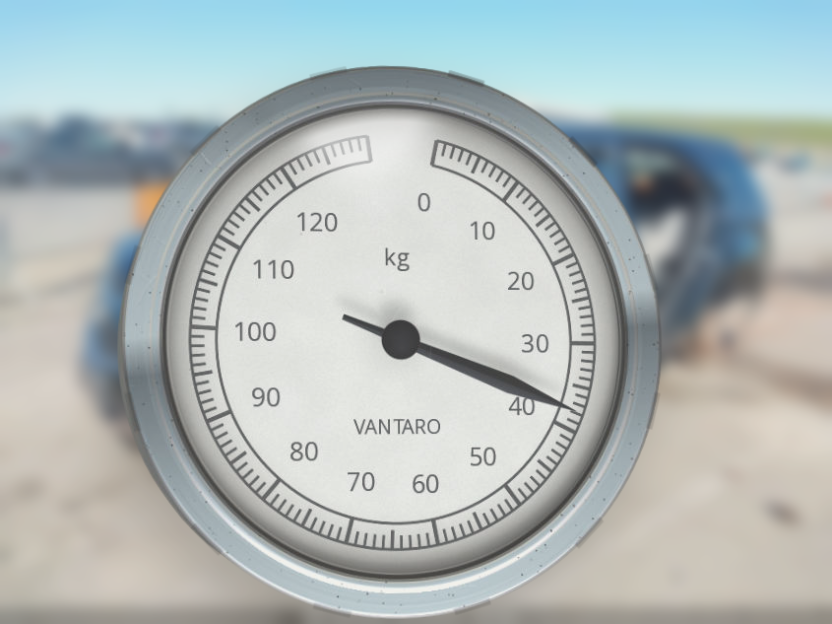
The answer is kg 38
